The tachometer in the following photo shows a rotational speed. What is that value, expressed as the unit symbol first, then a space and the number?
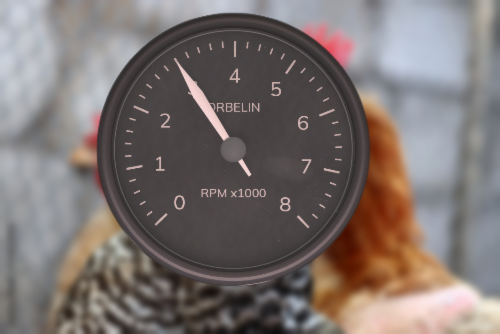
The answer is rpm 3000
